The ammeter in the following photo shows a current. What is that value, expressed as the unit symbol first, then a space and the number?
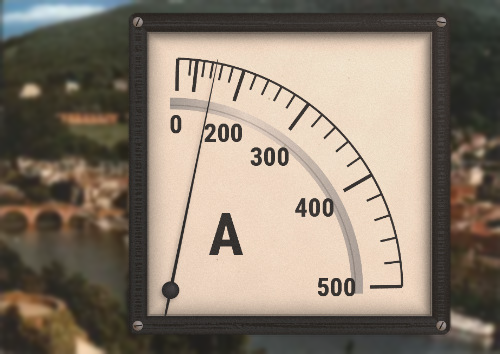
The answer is A 150
